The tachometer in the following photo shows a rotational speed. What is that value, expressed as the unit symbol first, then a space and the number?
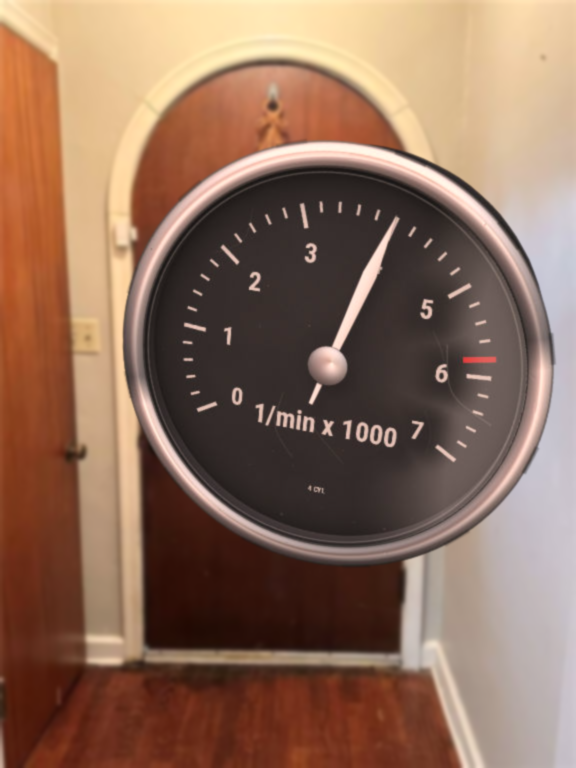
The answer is rpm 4000
